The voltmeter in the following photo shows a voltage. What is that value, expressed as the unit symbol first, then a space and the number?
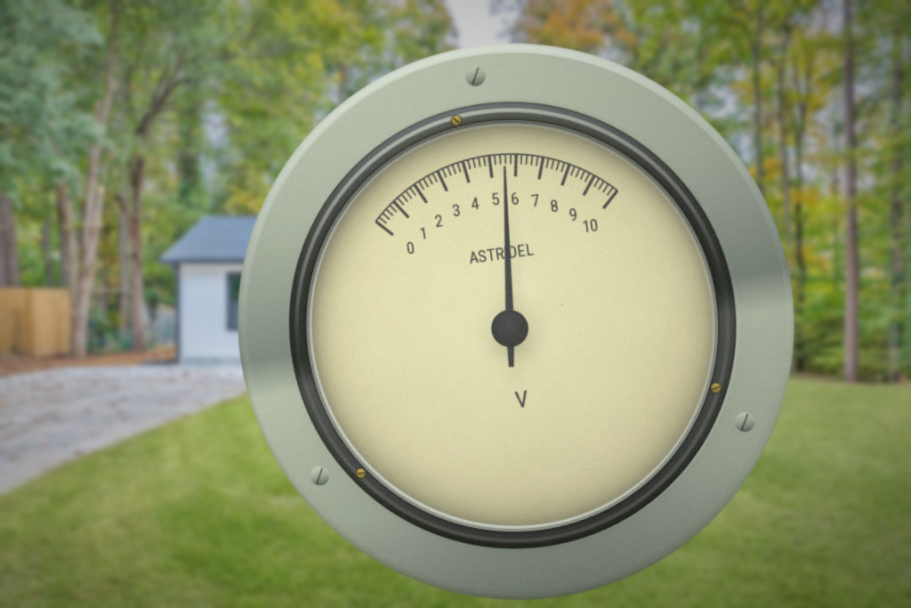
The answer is V 5.6
